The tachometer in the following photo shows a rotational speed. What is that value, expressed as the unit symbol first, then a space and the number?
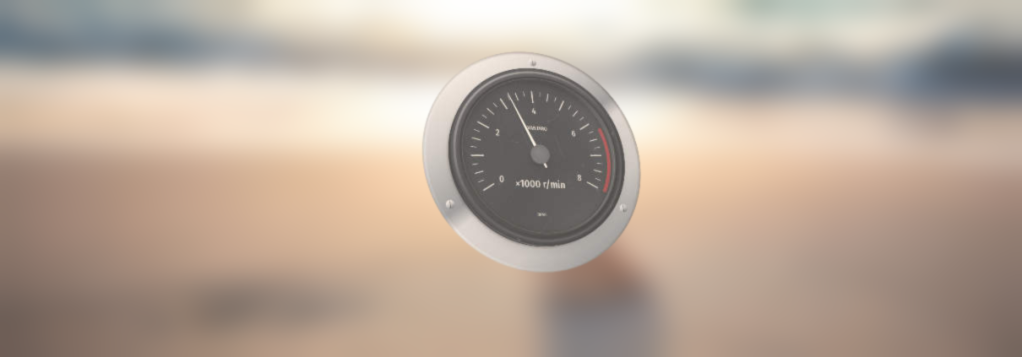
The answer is rpm 3250
